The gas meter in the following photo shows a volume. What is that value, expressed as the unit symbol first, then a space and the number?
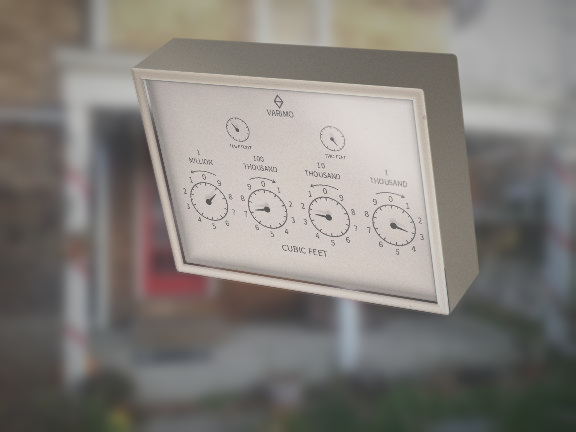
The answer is ft³ 872300
